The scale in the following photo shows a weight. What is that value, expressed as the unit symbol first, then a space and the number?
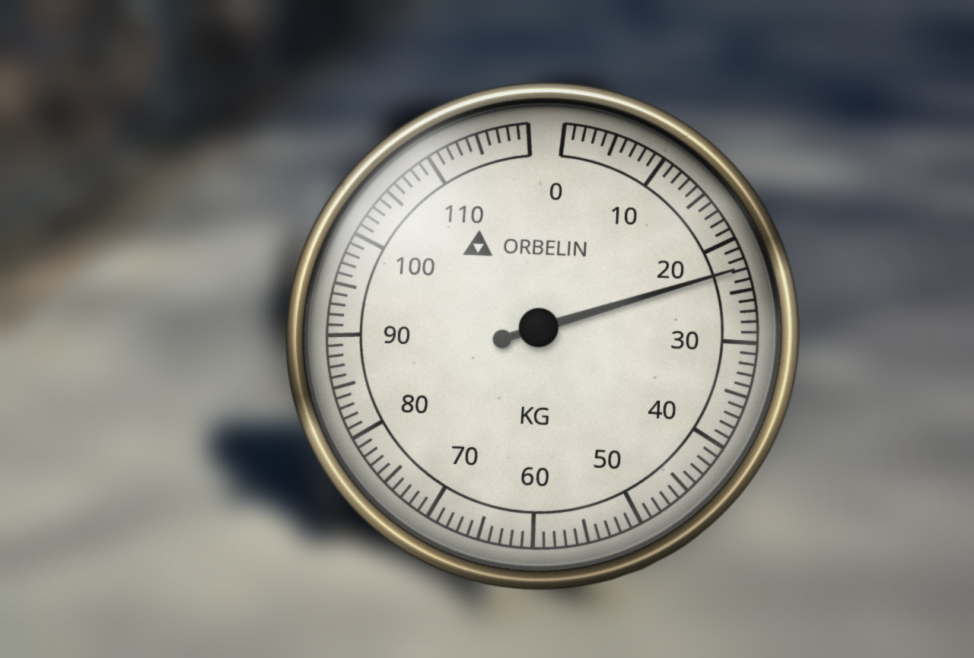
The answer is kg 23
